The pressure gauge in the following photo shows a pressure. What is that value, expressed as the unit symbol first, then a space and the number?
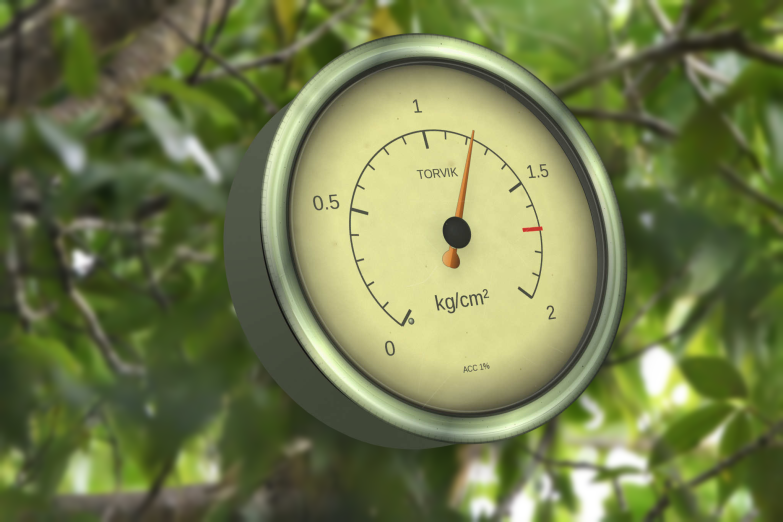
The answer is kg/cm² 1.2
